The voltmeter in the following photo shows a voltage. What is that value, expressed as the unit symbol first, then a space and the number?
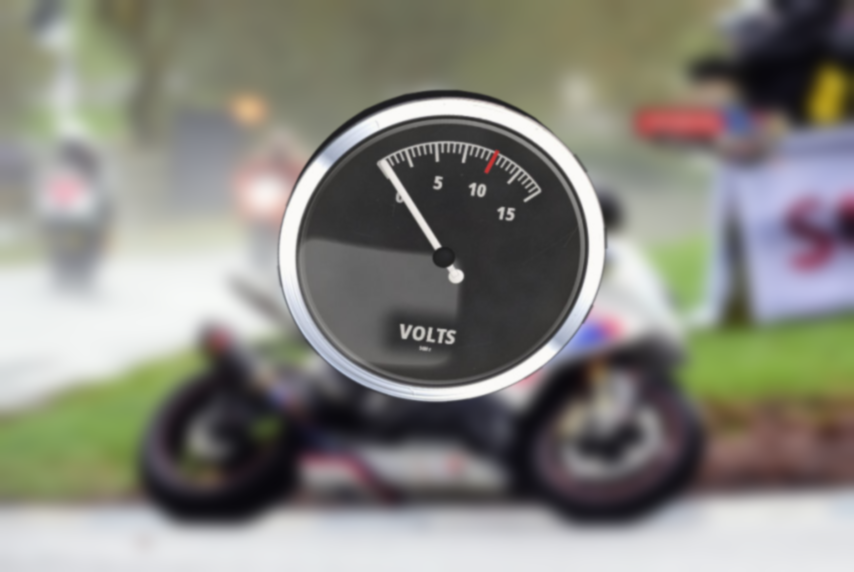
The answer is V 0.5
